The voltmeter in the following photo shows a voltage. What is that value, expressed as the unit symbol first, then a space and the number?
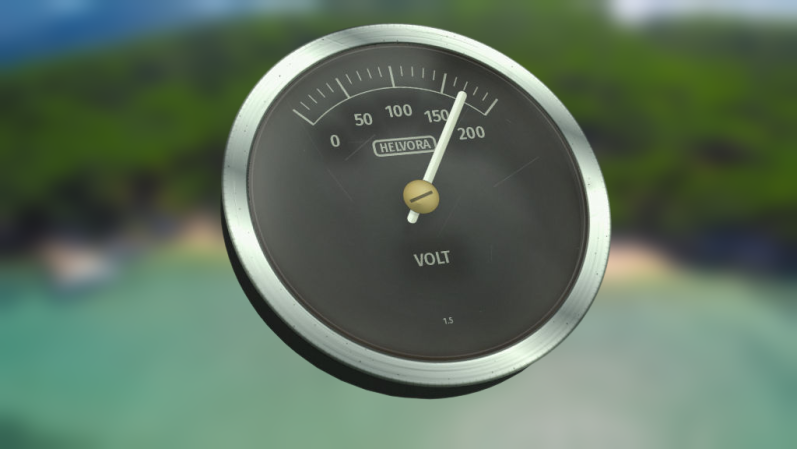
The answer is V 170
